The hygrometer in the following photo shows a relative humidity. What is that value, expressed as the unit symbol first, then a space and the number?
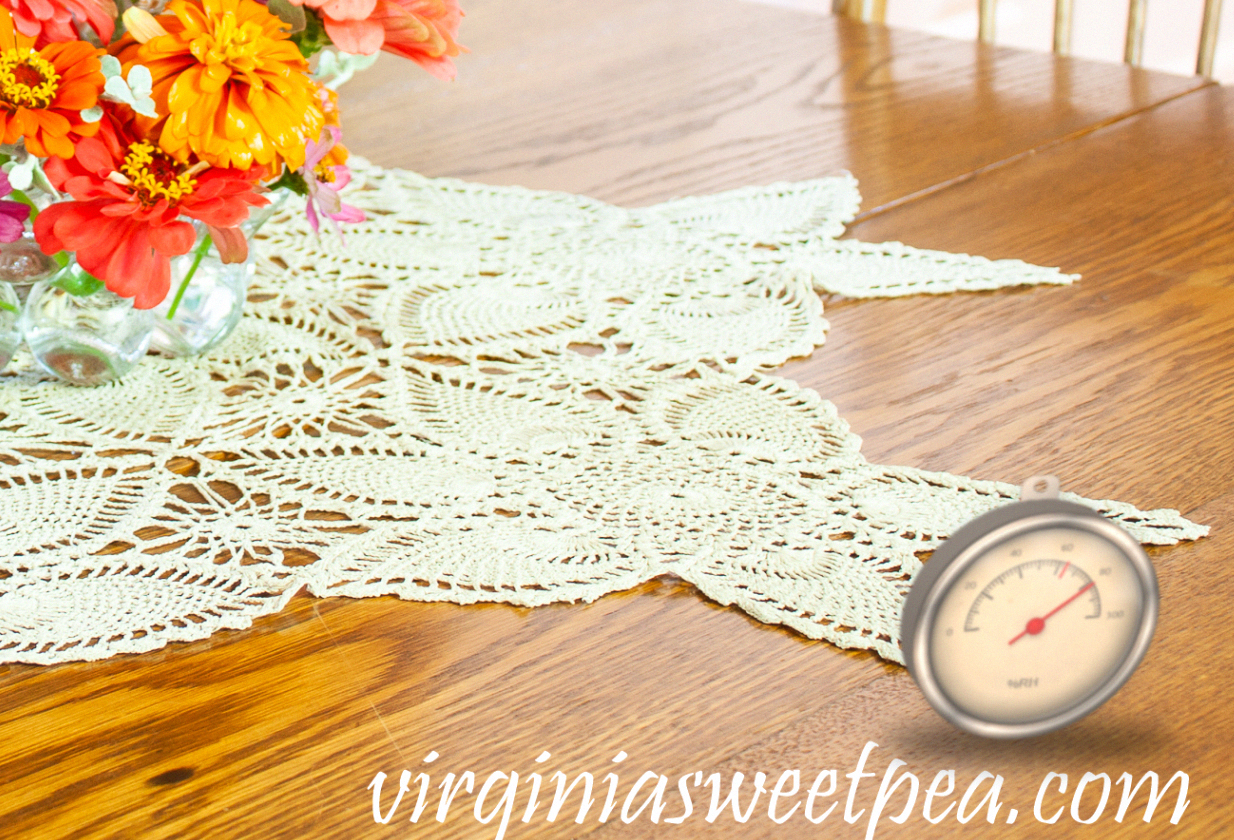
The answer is % 80
